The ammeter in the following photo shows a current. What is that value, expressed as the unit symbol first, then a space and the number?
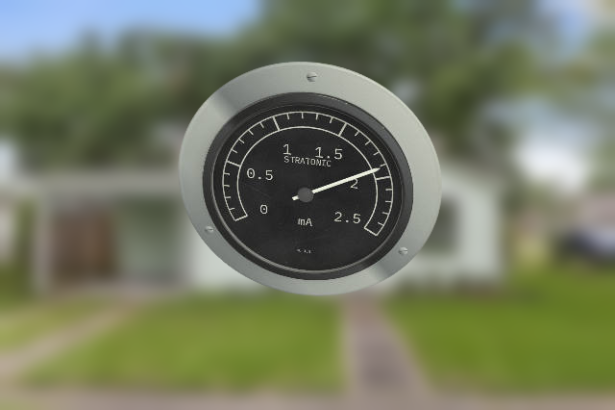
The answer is mA 1.9
